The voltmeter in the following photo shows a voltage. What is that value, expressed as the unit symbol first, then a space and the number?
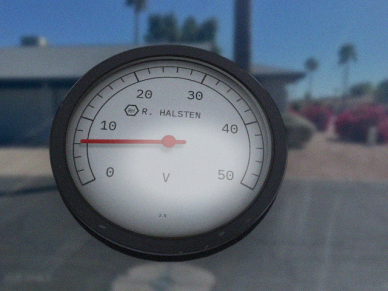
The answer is V 6
